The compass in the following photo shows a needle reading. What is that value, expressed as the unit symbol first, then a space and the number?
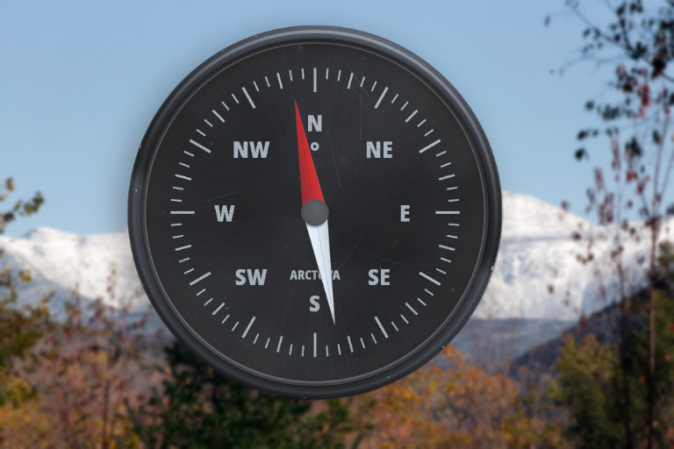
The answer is ° 350
